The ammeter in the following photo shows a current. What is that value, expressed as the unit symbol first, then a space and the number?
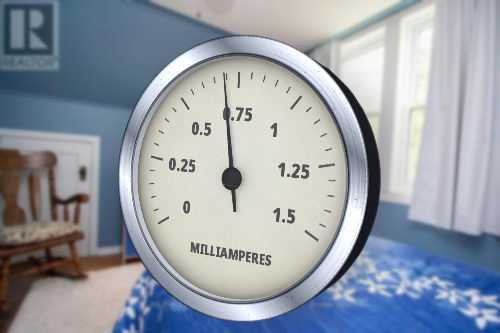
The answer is mA 0.7
